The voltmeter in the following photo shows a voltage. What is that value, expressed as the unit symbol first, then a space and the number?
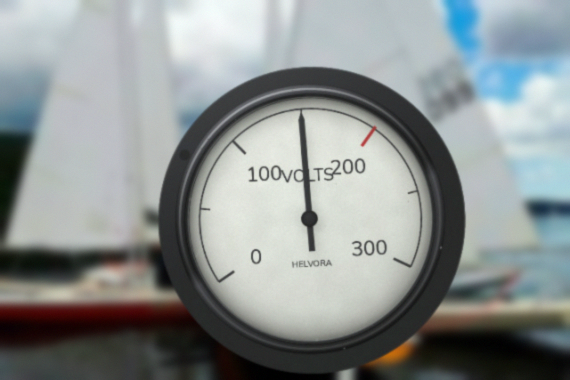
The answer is V 150
